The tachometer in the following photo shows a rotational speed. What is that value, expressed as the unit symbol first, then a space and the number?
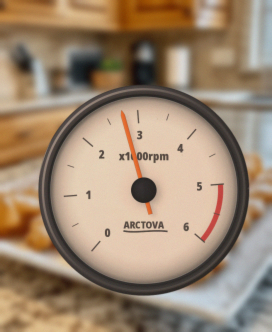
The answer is rpm 2750
